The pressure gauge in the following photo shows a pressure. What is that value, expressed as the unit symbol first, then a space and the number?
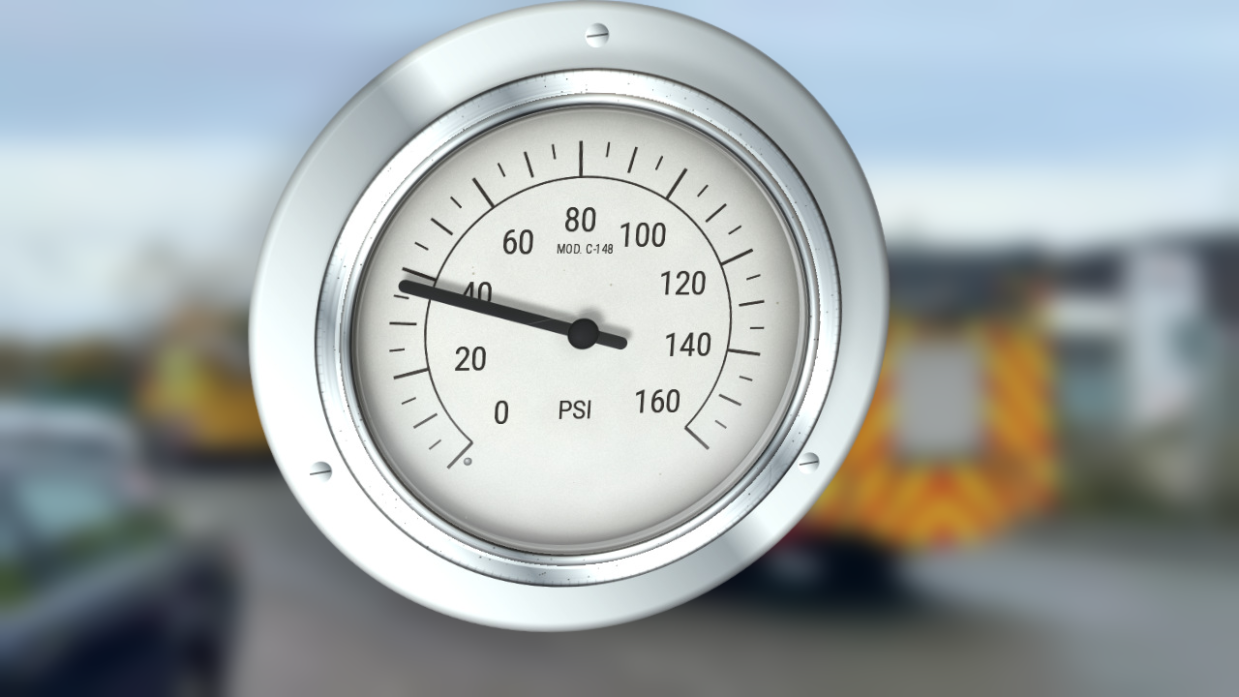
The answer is psi 37.5
